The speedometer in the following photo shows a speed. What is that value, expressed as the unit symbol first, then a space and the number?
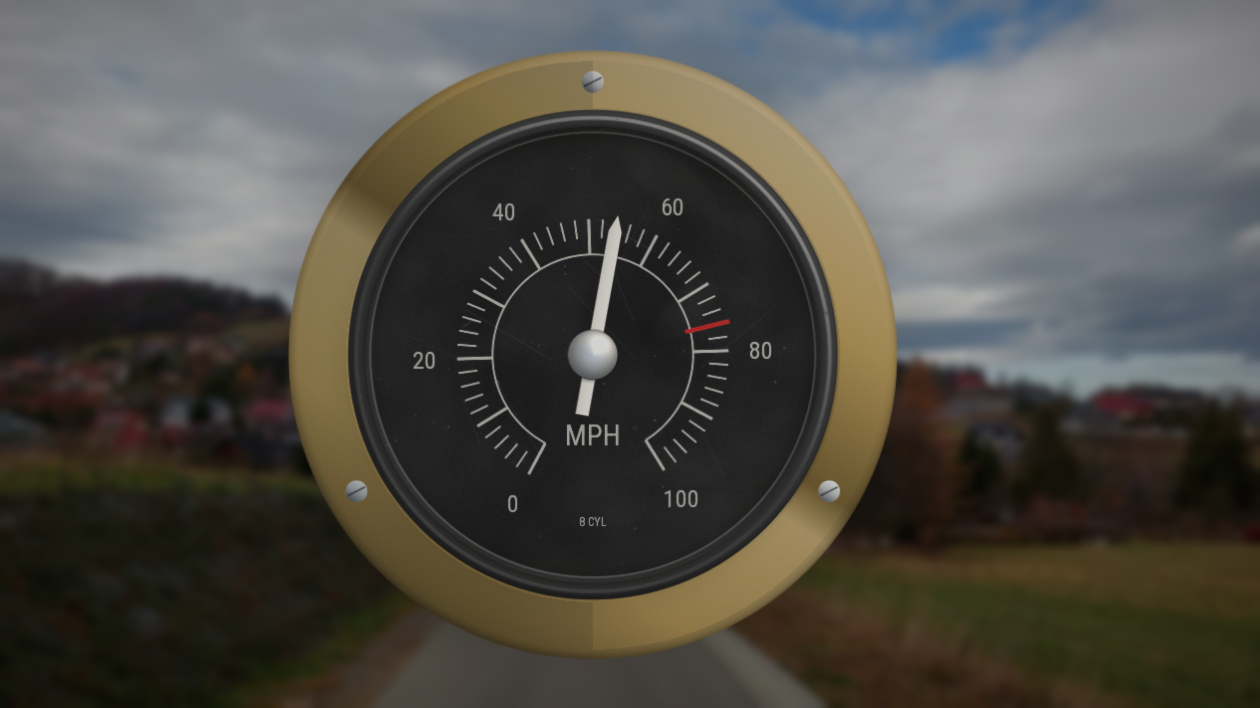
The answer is mph 54
